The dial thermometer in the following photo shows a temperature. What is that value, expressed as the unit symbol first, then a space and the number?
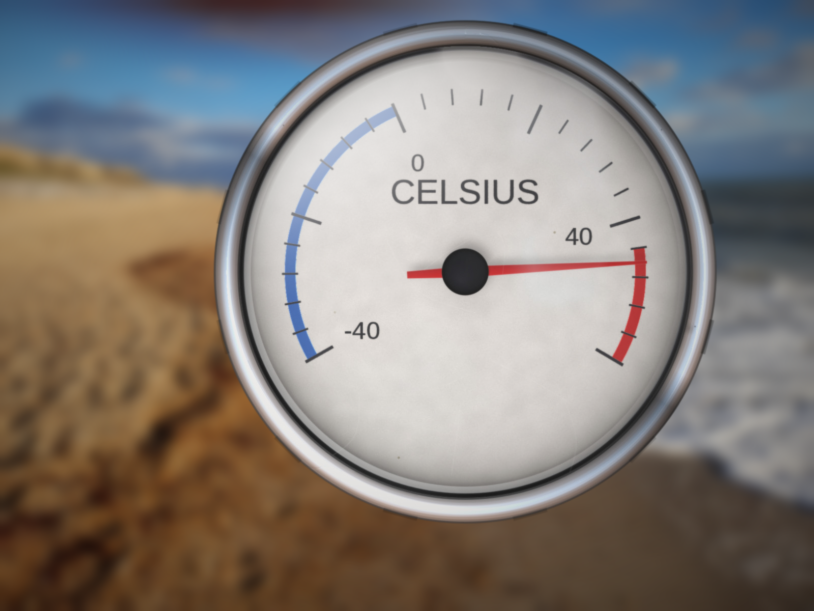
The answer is °C 46
